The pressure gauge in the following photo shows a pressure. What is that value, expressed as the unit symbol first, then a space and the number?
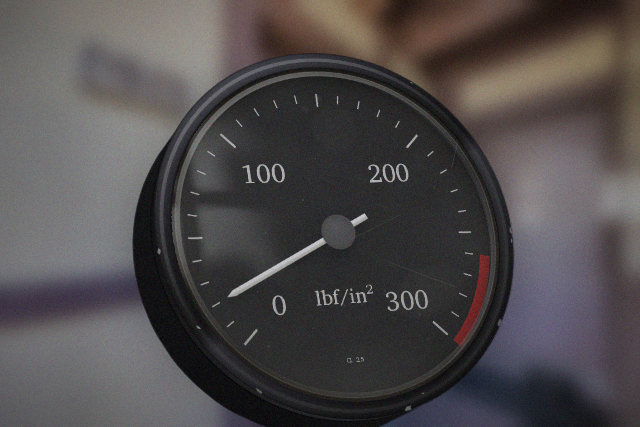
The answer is psi 20
